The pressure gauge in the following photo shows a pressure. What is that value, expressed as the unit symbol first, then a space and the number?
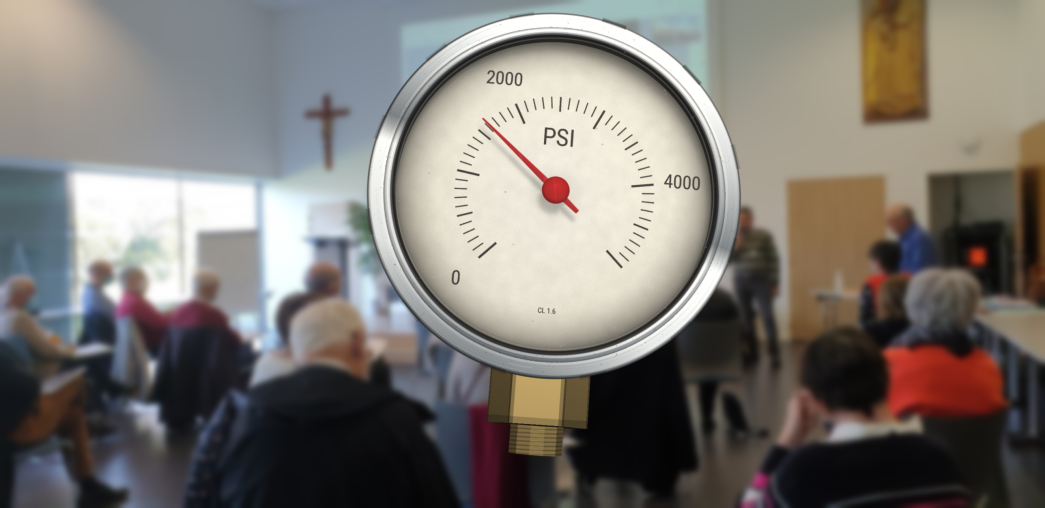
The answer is psi 1600
